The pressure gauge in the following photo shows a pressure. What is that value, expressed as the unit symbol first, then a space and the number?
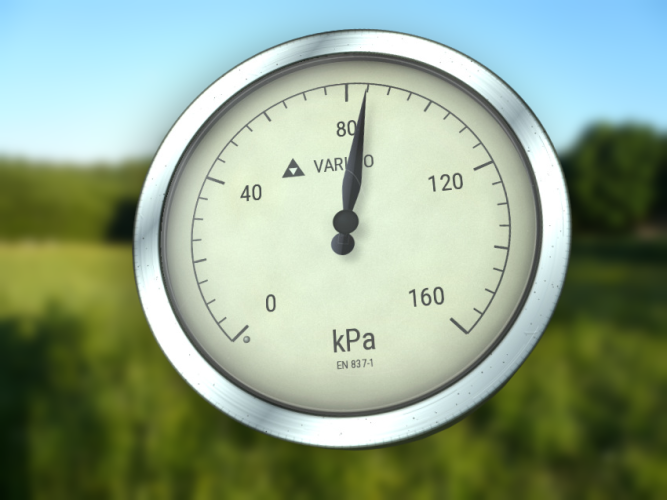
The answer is kPa 85
